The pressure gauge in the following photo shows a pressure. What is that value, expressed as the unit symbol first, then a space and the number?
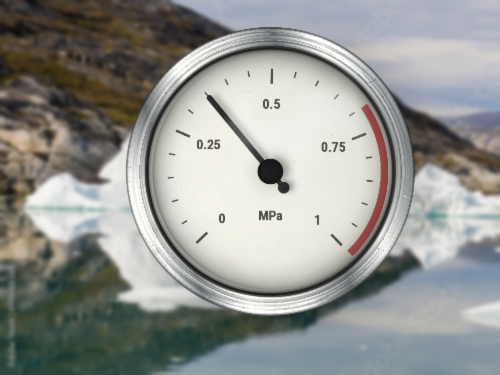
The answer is MPa 0.35
